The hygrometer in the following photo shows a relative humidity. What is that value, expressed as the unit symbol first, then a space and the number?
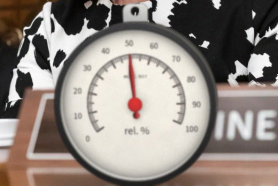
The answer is % 50
